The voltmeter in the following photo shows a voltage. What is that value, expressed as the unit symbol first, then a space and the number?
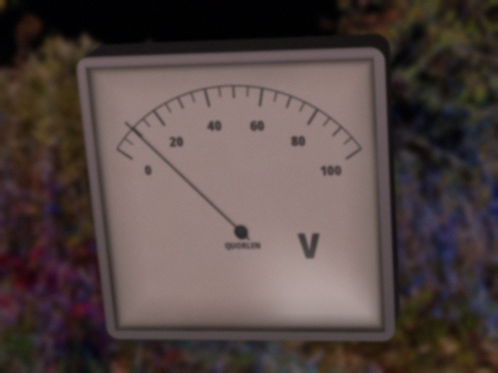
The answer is V 10
